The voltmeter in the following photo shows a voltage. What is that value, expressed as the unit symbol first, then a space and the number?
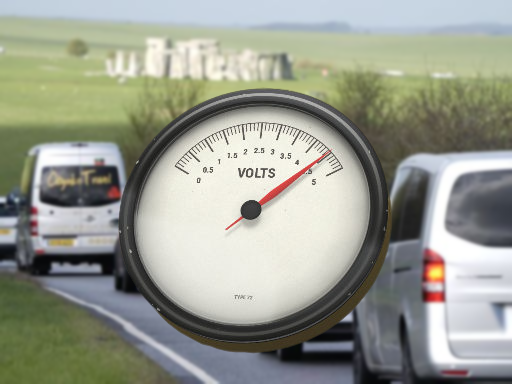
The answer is V 4.5
